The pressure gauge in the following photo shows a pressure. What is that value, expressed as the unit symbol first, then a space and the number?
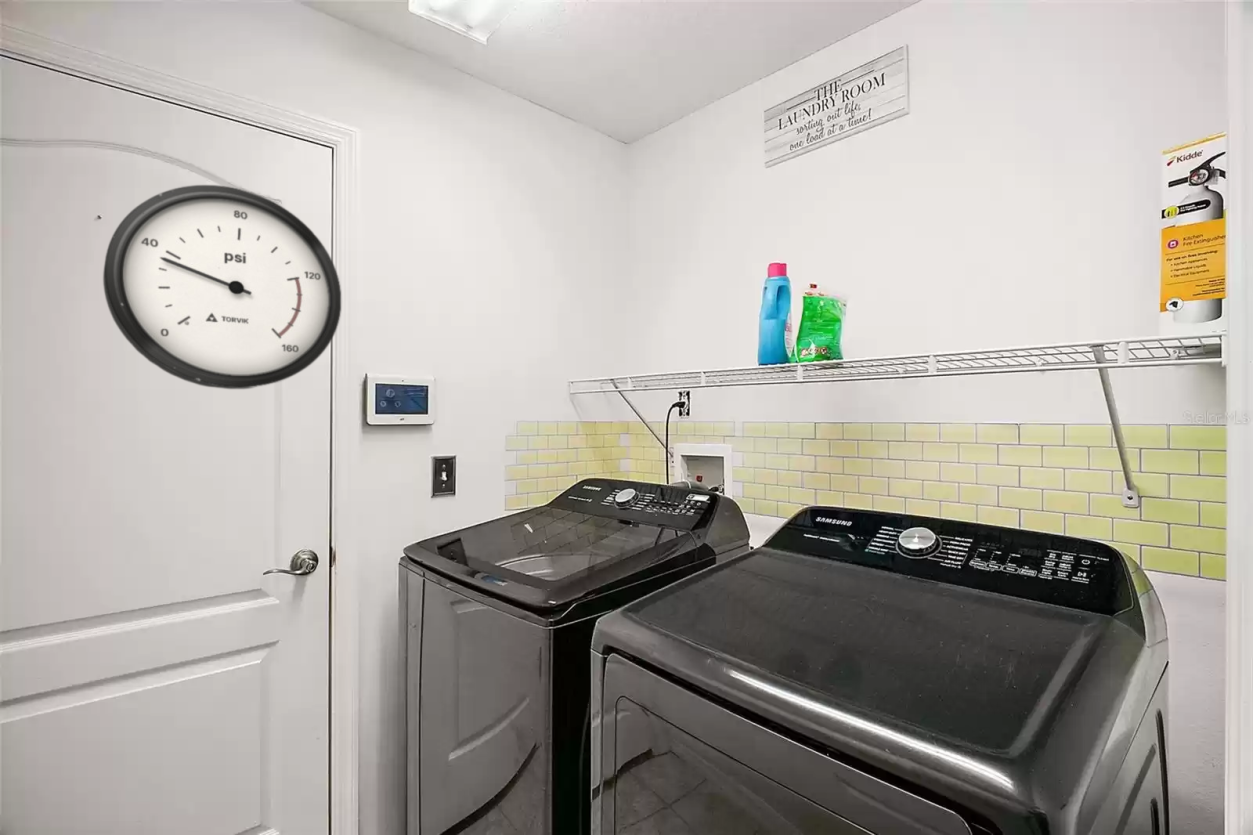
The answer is psi 35
